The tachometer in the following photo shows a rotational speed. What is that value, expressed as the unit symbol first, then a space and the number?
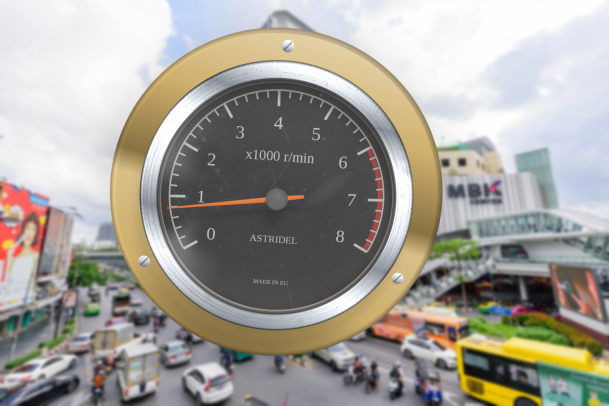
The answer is rpm 800
